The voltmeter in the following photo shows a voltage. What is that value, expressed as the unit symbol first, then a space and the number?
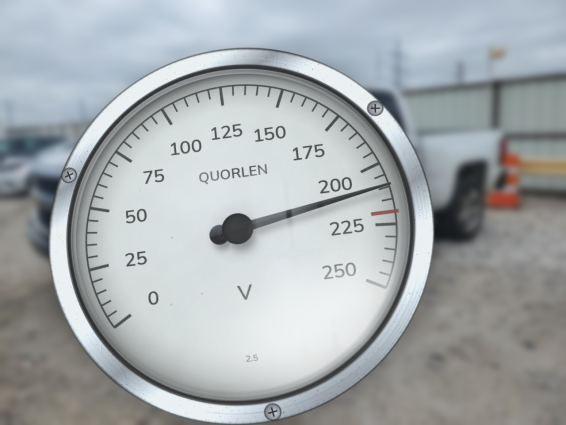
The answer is V 210
